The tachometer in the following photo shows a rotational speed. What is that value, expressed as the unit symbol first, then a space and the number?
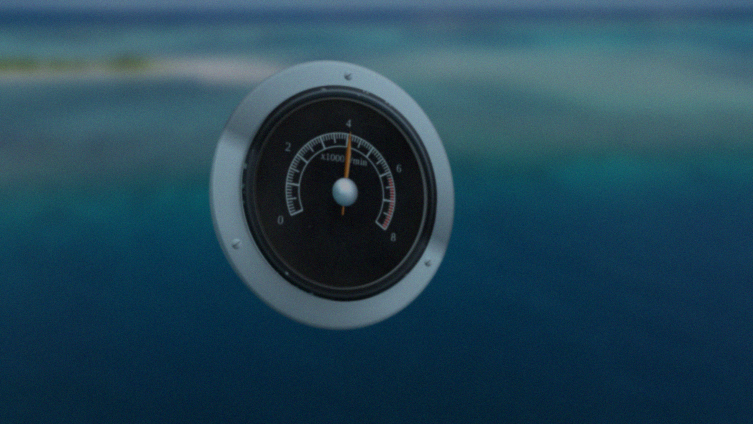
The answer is rpm 4000
